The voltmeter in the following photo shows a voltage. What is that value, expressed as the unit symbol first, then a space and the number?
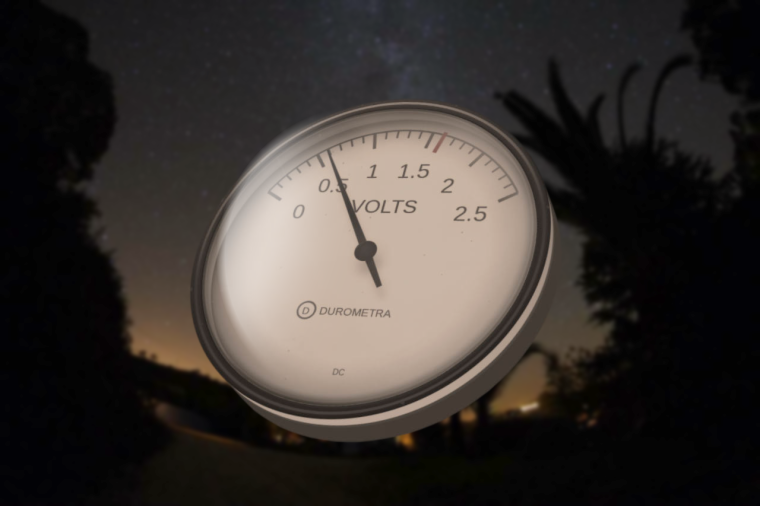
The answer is V 0.6
